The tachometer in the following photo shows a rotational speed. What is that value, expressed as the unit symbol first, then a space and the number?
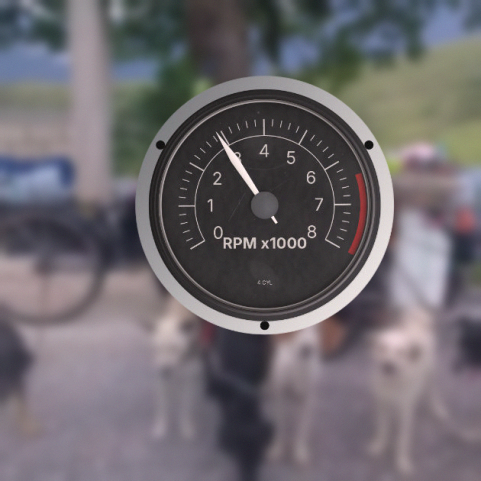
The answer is rpm 2900
